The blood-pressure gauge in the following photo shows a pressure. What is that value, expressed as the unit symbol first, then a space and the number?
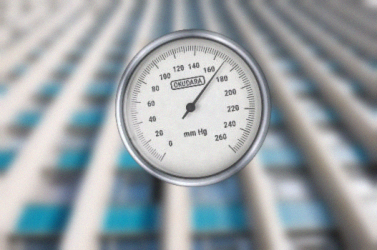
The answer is mmHg 170
